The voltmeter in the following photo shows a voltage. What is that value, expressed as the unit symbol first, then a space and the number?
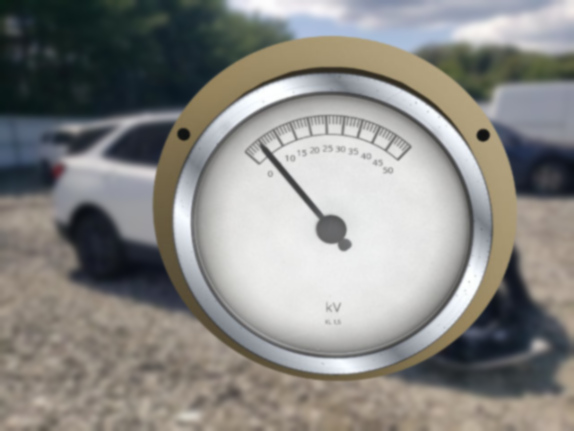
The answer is kV 5
